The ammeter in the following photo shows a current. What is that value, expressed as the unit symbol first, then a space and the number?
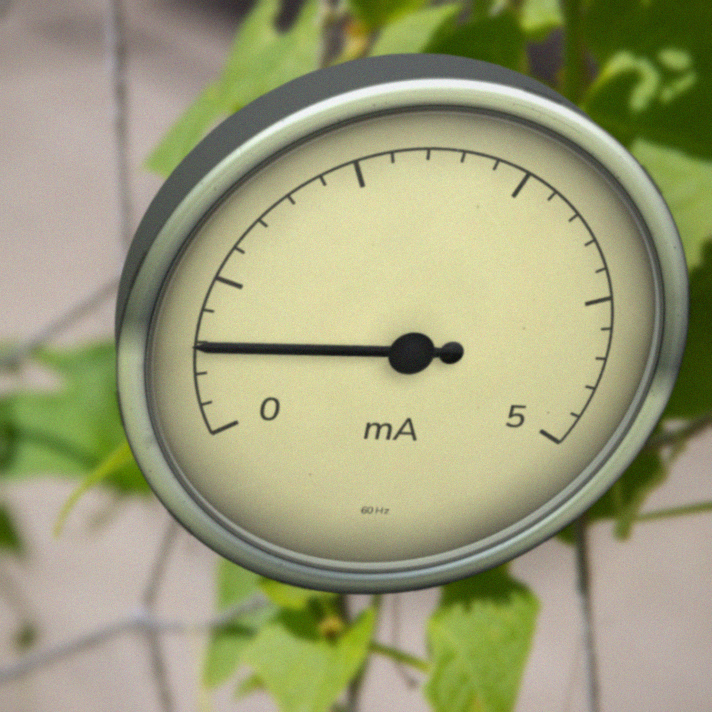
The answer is mA 0.6
